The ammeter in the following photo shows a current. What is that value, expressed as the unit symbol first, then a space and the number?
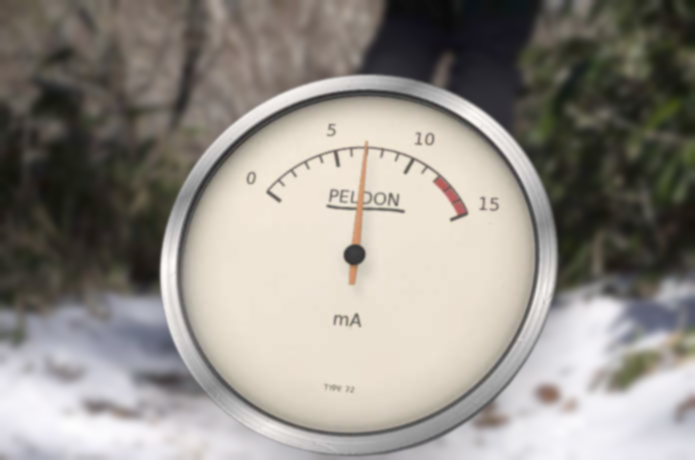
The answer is mA 7
